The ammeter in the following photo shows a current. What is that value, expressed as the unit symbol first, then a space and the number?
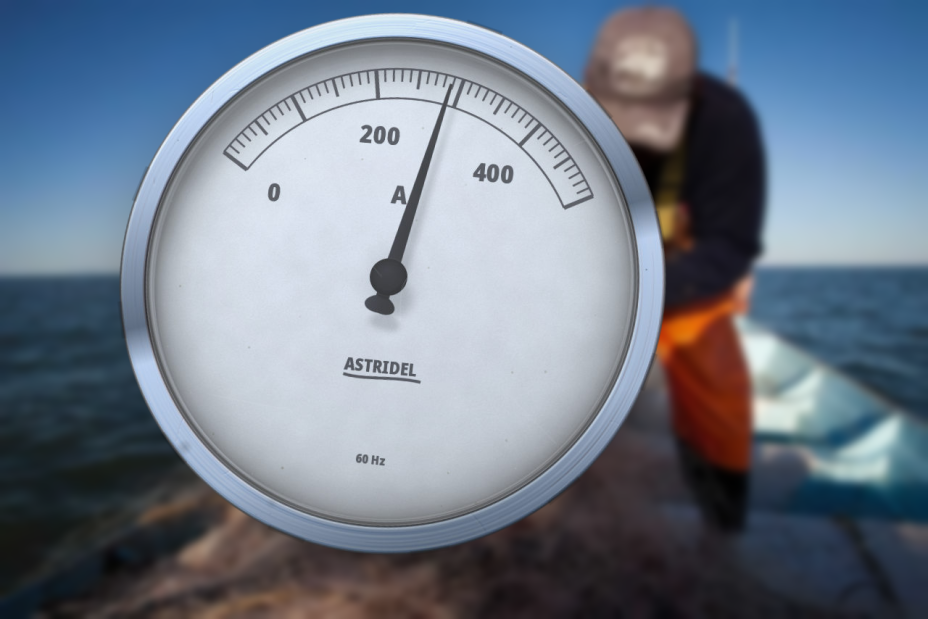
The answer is A 290
